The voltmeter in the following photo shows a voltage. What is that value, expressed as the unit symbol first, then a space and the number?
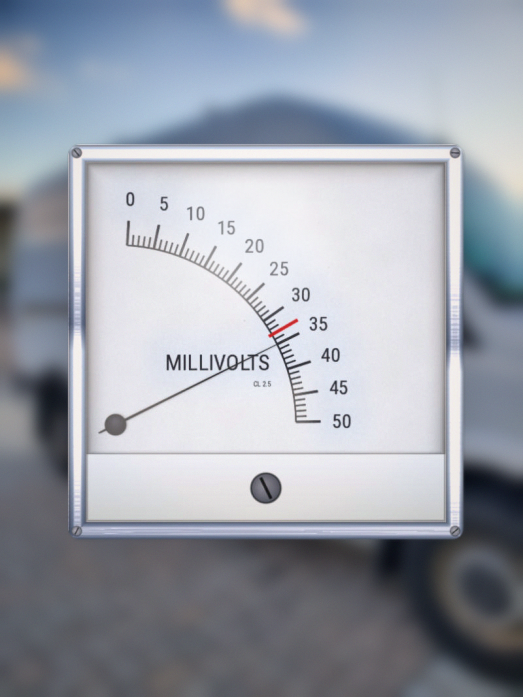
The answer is mV 35
